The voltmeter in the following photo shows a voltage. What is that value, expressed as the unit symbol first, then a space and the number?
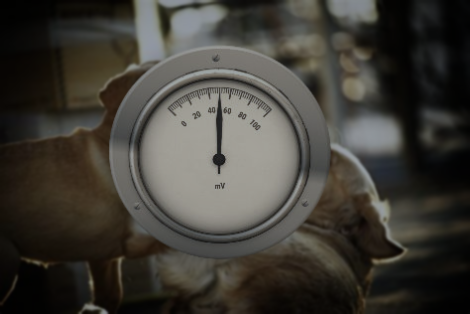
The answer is mV 50
